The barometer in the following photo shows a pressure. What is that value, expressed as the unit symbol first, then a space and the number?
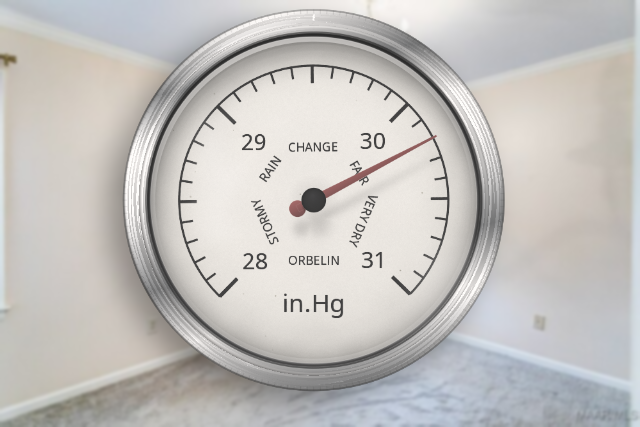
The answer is inHg 30.2
